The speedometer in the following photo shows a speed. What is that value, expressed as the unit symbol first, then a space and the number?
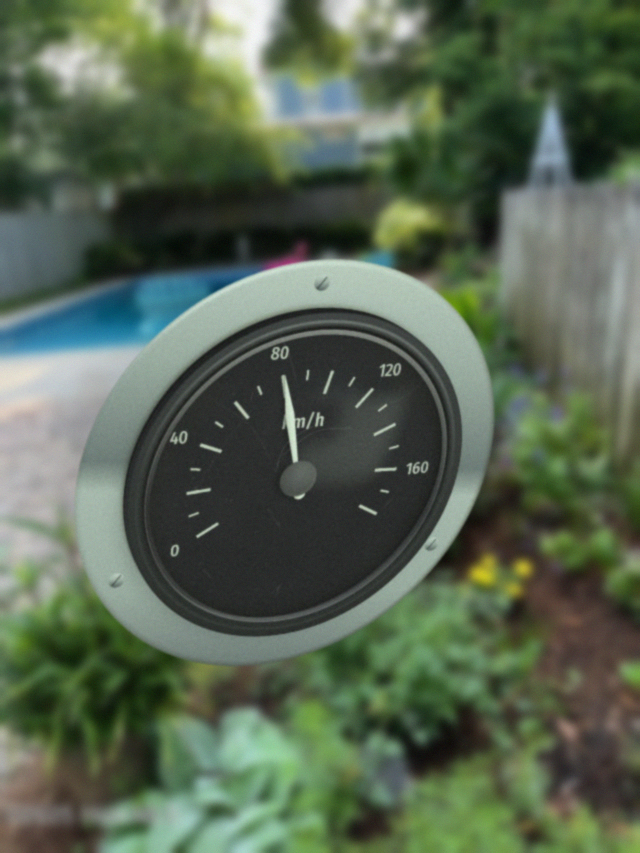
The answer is km/h 80
